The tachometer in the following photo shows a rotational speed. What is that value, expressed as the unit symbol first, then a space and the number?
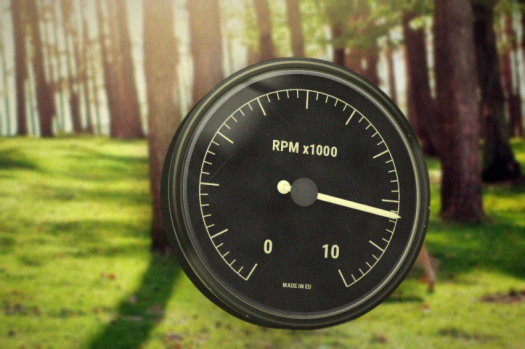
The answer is rpm 8300
